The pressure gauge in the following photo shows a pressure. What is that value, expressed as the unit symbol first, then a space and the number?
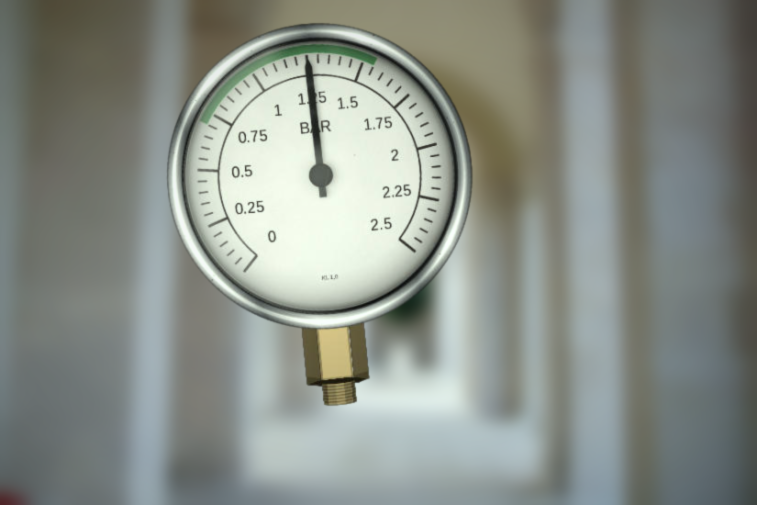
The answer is bar 1.25
